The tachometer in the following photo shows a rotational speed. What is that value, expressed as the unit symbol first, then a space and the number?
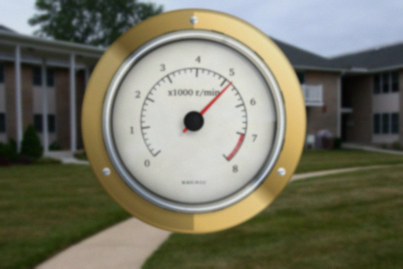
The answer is rpm 5200
